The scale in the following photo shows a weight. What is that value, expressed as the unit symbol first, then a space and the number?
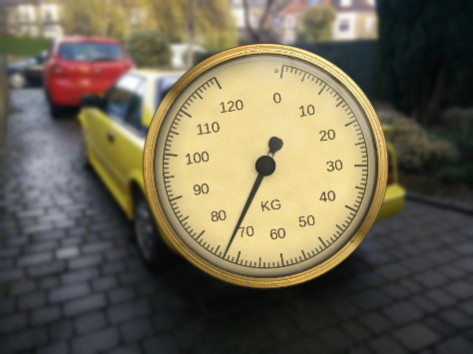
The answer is kg 73
